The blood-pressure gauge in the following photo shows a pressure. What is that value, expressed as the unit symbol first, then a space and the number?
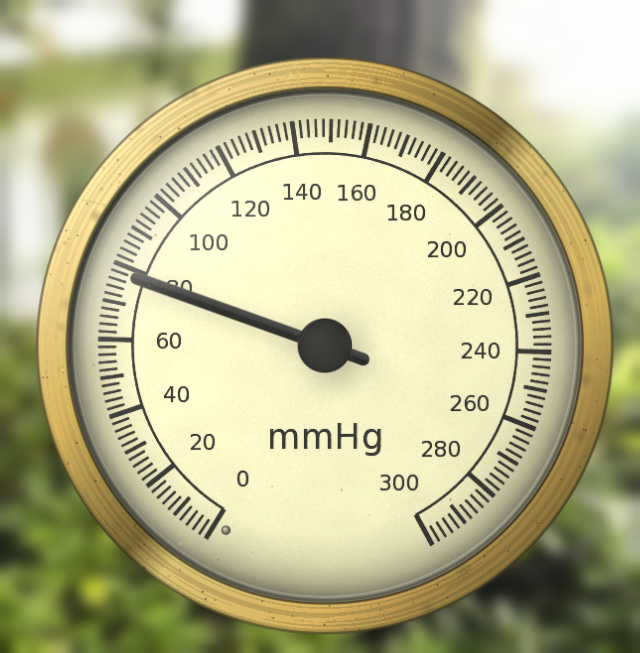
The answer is mmHg 78
